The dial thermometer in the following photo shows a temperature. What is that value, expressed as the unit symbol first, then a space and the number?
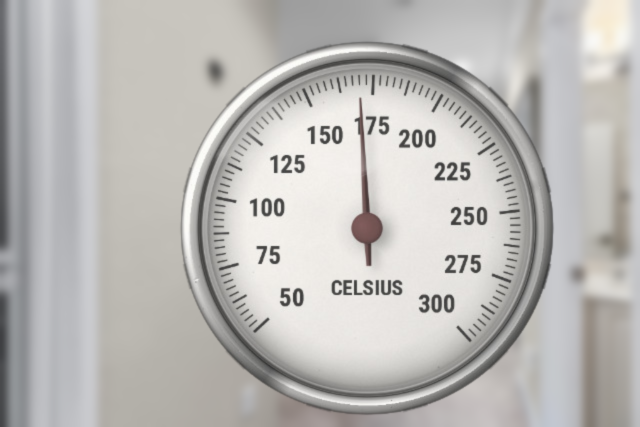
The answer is °C 170
